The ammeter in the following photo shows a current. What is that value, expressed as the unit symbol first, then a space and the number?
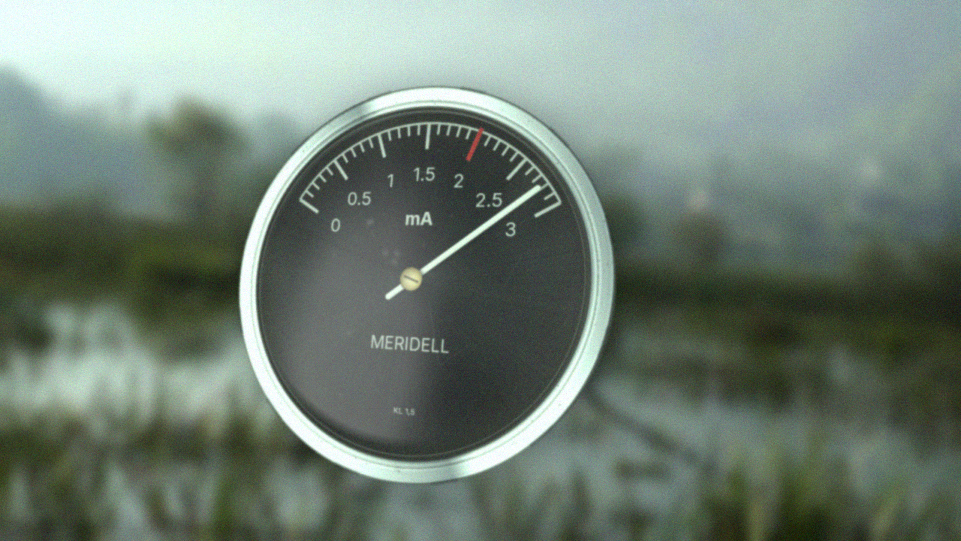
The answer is mA 2.8
